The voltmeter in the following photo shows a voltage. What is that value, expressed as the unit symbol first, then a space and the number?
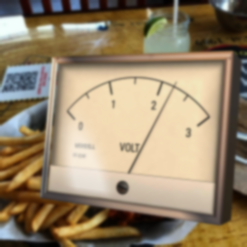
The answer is V 2.25
